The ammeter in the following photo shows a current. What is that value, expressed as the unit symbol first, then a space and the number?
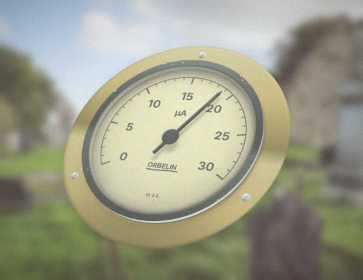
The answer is µA 19
